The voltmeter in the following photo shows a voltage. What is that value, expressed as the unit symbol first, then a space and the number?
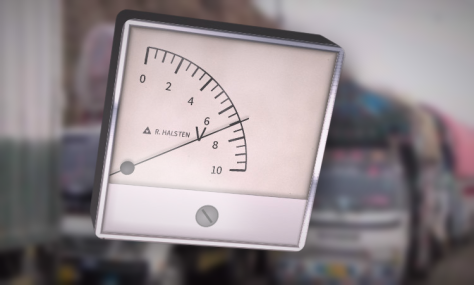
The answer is V 7
